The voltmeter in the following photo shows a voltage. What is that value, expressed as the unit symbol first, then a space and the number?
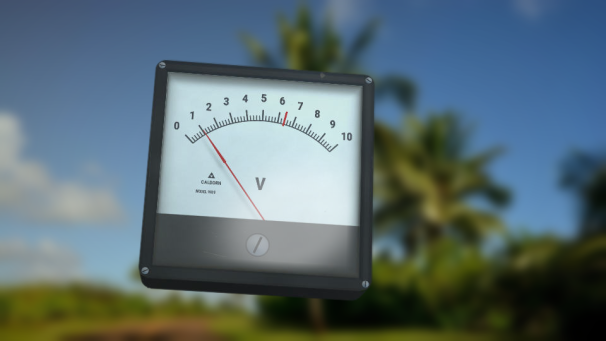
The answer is V 1
